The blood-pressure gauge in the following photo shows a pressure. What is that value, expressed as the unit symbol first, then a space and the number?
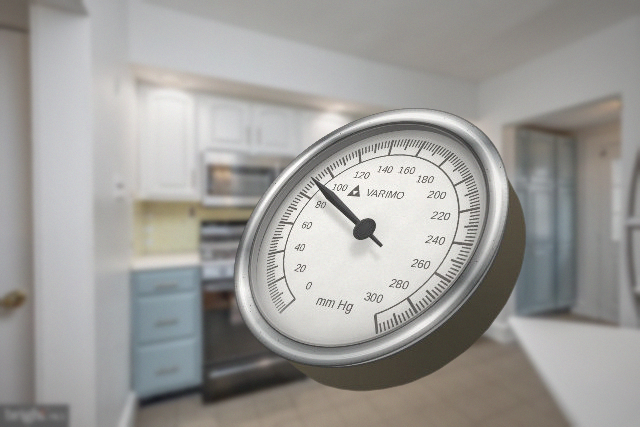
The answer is mmHg 90
